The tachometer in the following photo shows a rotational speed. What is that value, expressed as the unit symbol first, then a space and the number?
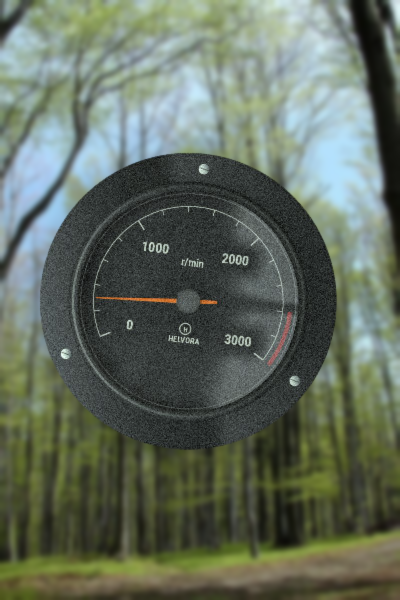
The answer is rpm 300
